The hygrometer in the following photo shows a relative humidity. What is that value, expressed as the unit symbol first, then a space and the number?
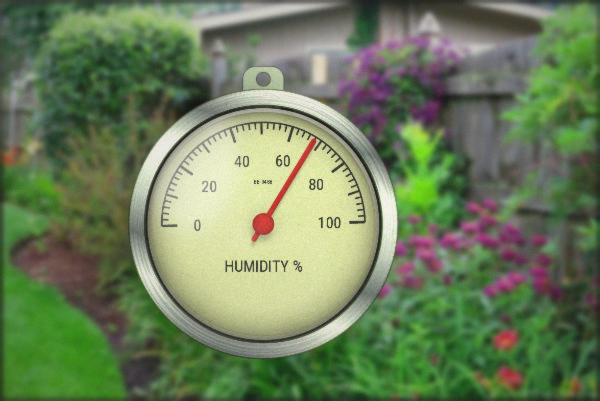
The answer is % 68
